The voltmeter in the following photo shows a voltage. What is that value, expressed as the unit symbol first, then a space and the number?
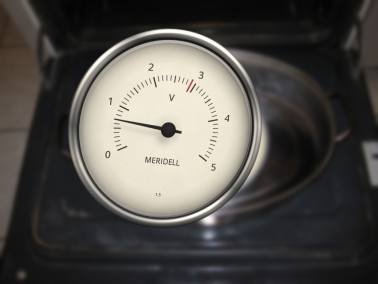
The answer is V 0.7
